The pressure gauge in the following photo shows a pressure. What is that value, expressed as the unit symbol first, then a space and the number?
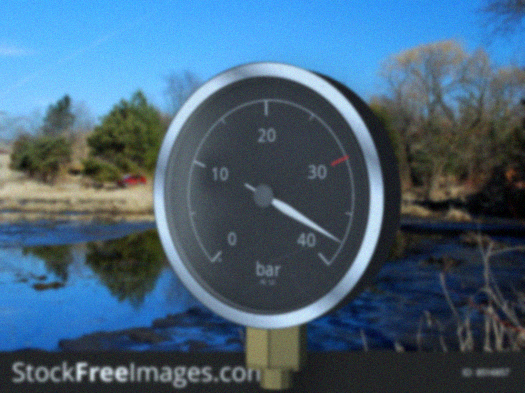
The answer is bar 37.5
